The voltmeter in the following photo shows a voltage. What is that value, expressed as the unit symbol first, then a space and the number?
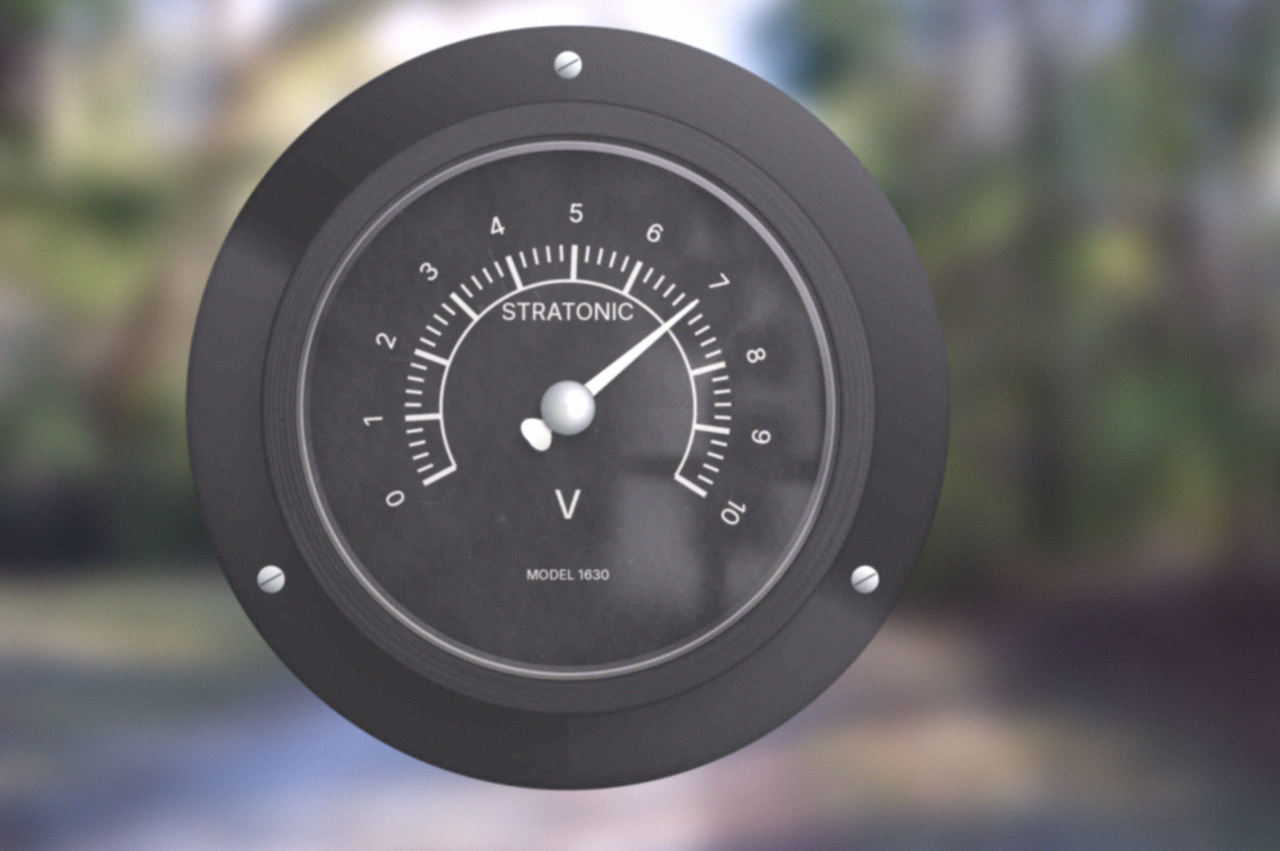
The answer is V 7
